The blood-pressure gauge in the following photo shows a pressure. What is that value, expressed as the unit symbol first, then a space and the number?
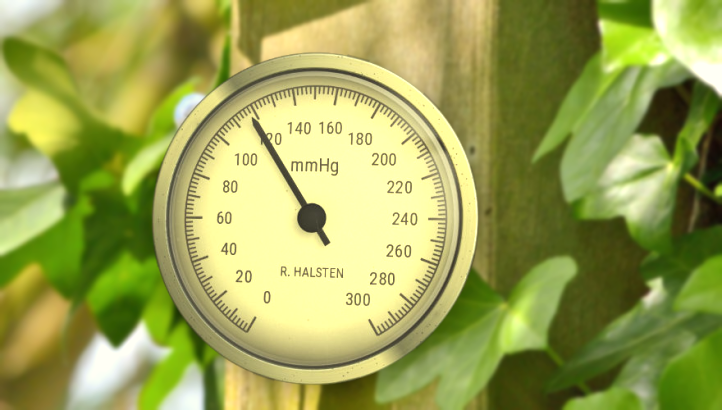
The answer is mmHg 118
